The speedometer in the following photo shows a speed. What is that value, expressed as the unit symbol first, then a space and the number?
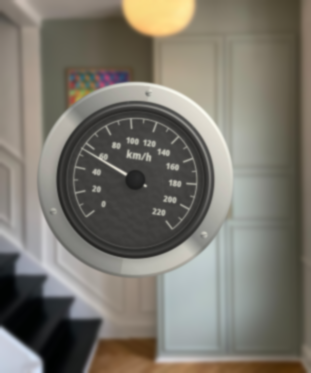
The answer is km/h 55
